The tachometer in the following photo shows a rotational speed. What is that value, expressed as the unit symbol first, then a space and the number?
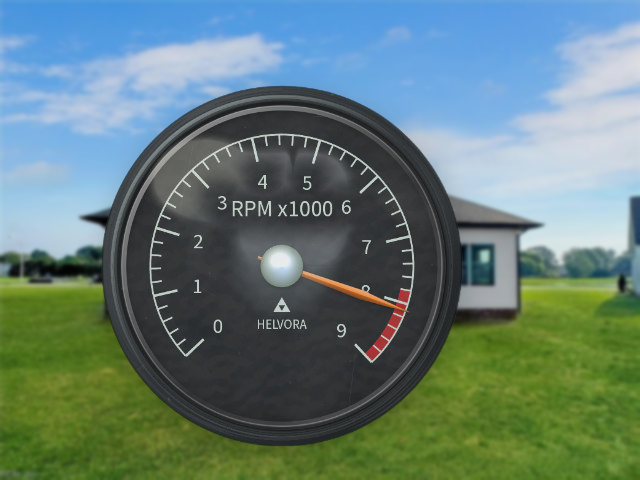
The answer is rpm 8100
